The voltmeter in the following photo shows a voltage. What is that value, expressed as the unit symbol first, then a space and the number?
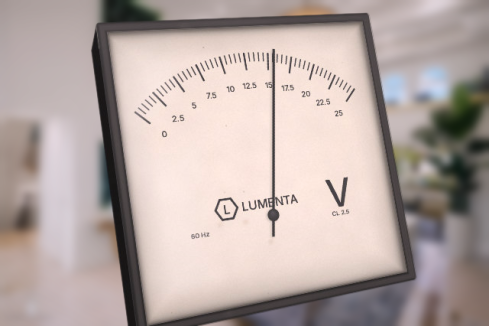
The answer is V 15.5
